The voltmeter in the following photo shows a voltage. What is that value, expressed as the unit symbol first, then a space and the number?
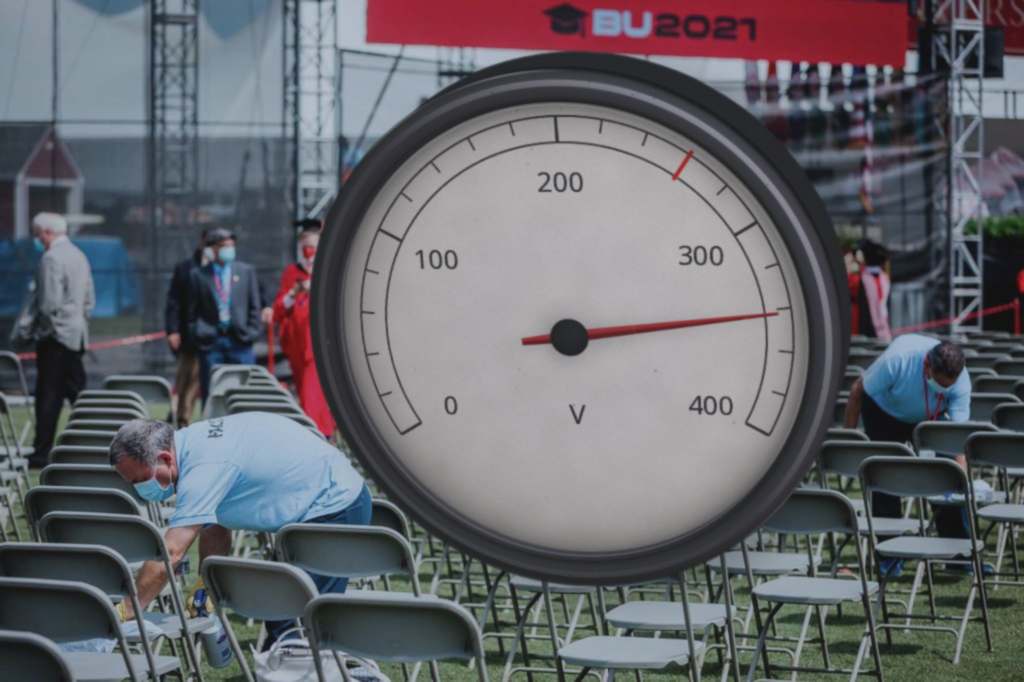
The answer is V 340
